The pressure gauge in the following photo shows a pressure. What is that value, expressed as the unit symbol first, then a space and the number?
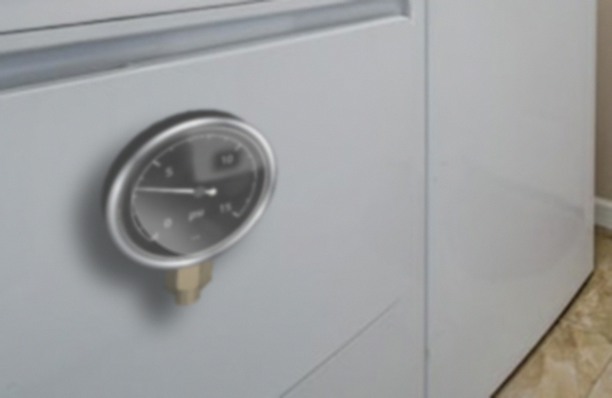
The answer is psi 3.5
